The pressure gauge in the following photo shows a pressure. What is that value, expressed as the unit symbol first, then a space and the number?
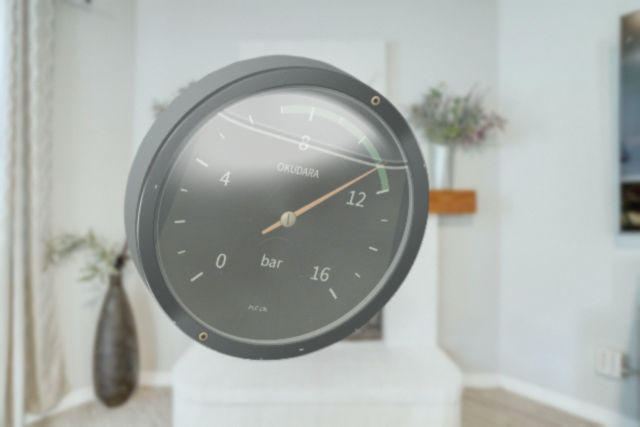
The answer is bar 11
